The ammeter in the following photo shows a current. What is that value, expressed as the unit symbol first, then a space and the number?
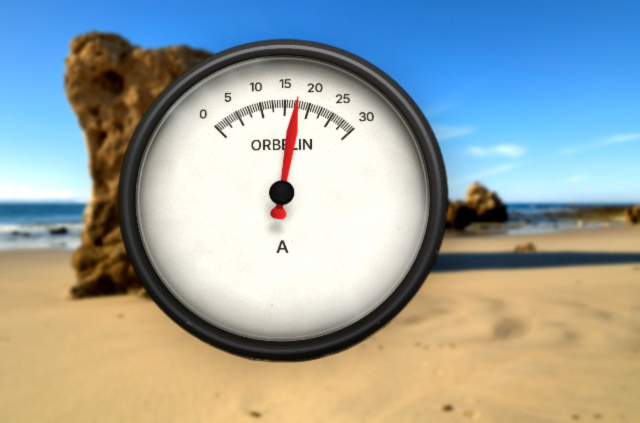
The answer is A 17.5
